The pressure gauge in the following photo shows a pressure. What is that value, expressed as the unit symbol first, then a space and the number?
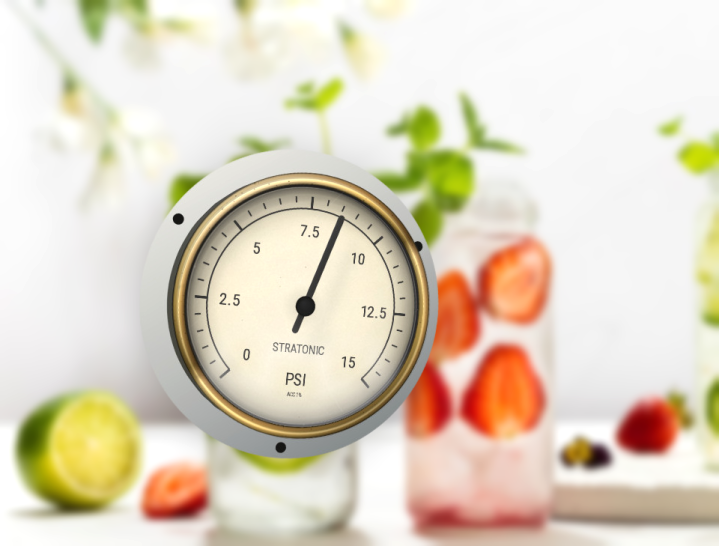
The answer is psi 8.5
